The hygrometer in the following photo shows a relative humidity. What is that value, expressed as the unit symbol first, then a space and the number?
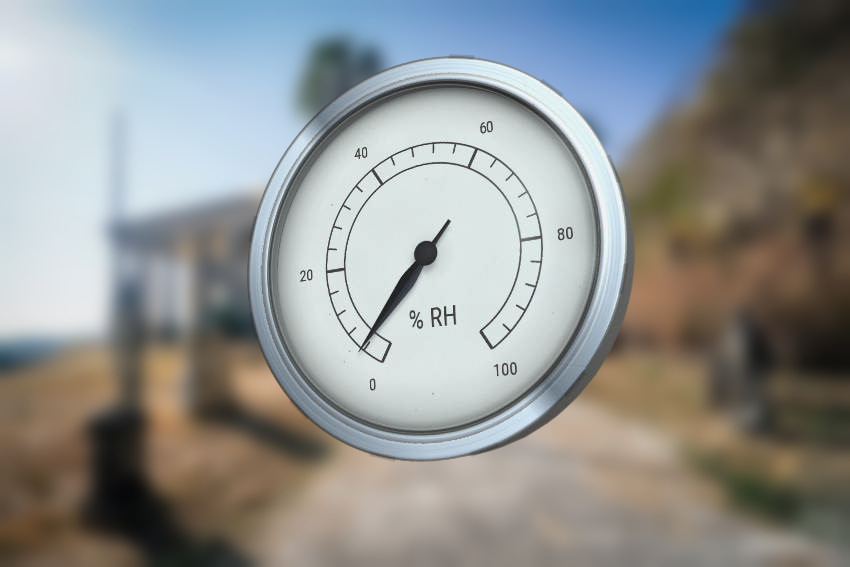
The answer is % 4
